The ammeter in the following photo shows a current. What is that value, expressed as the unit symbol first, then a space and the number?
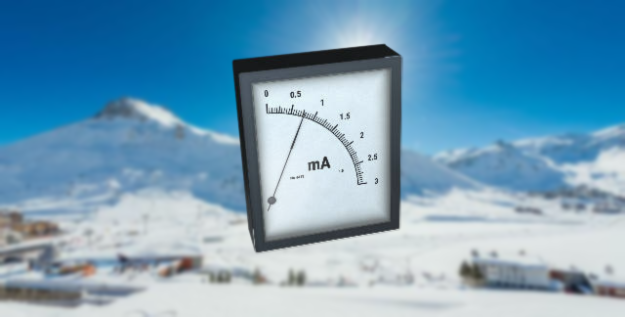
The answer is mA 0.75
